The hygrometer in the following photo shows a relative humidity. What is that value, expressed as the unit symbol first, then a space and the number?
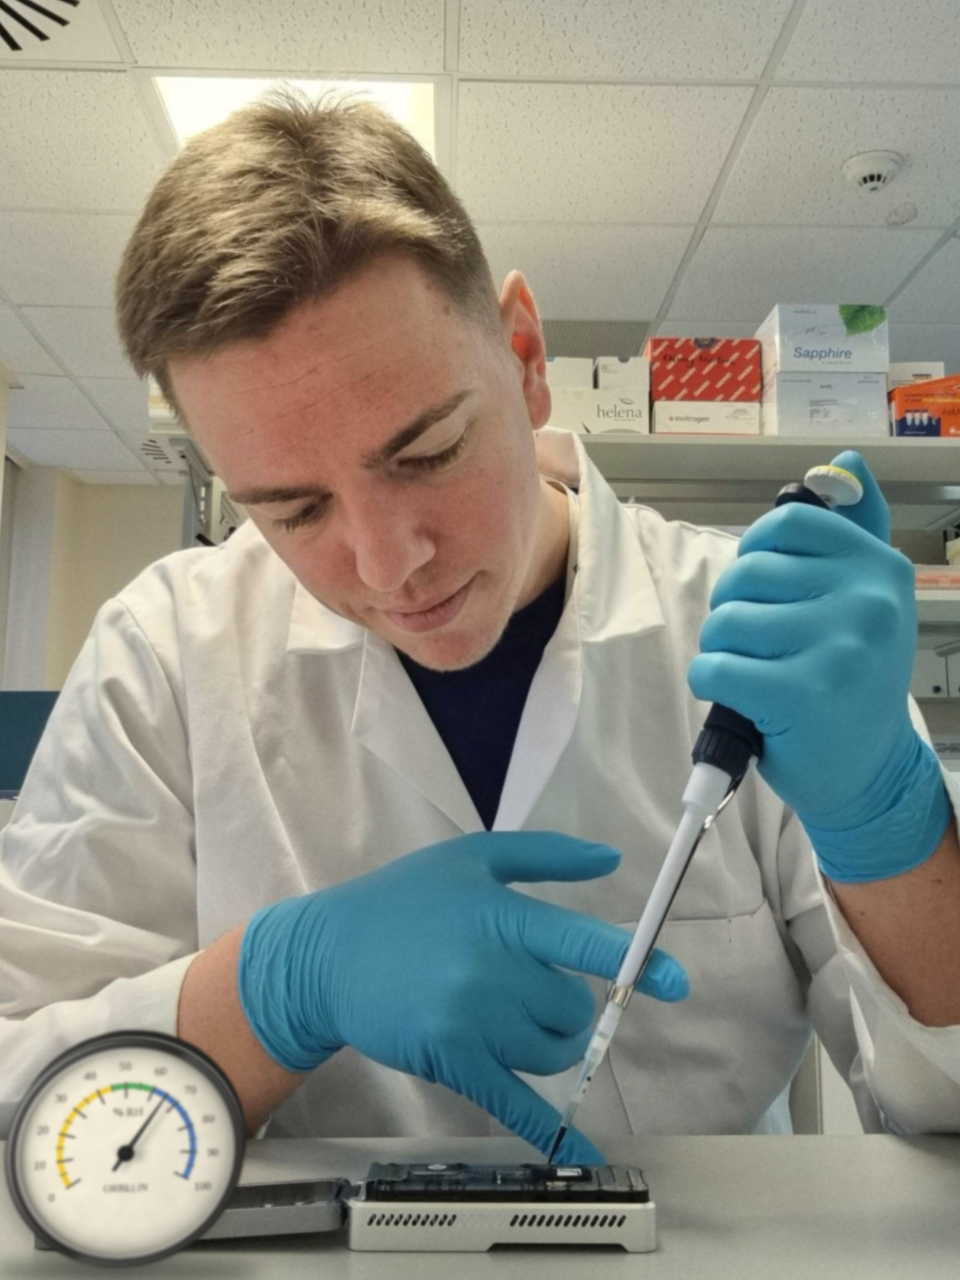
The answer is % 65
